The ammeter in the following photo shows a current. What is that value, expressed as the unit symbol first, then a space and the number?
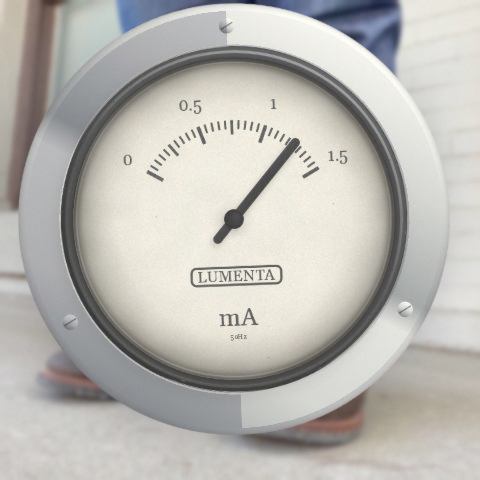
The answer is mA 1.25
